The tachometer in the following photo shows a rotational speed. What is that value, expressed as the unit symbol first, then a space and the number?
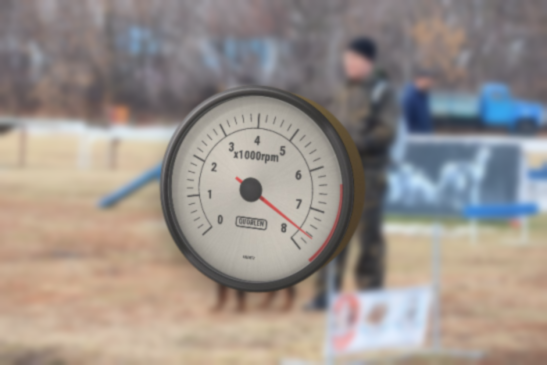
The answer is rpm 7600
